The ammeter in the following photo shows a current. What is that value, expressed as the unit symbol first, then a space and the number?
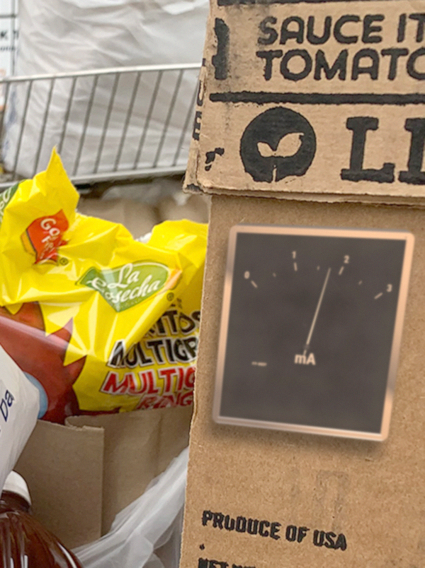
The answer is mA 1.75
